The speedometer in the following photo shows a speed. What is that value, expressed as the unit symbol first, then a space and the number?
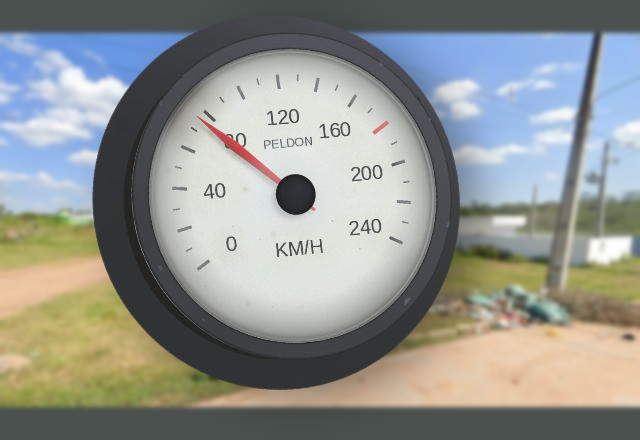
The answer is km/h 75
